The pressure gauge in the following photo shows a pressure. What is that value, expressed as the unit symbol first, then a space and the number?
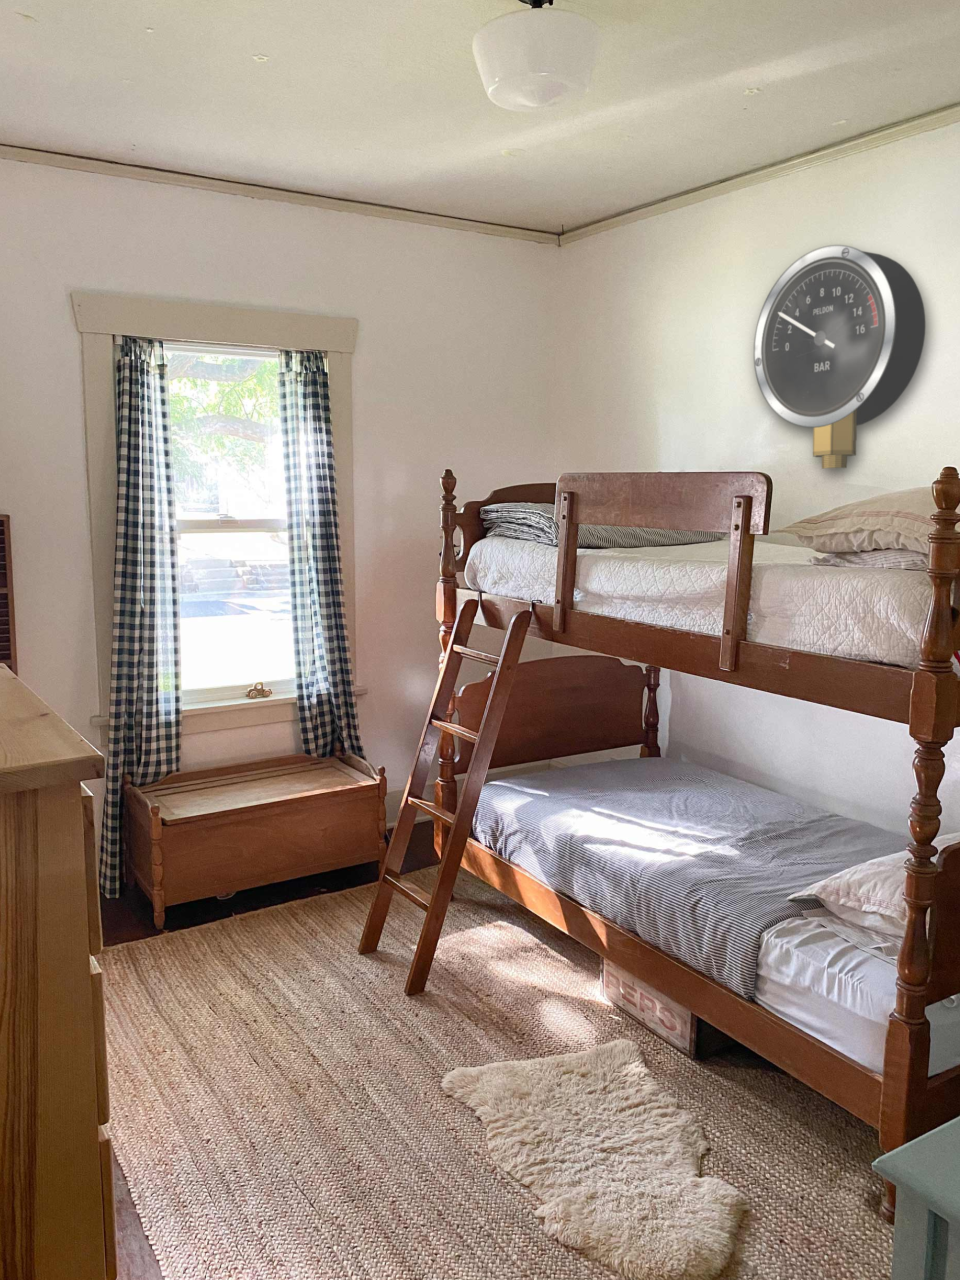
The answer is bar 3
